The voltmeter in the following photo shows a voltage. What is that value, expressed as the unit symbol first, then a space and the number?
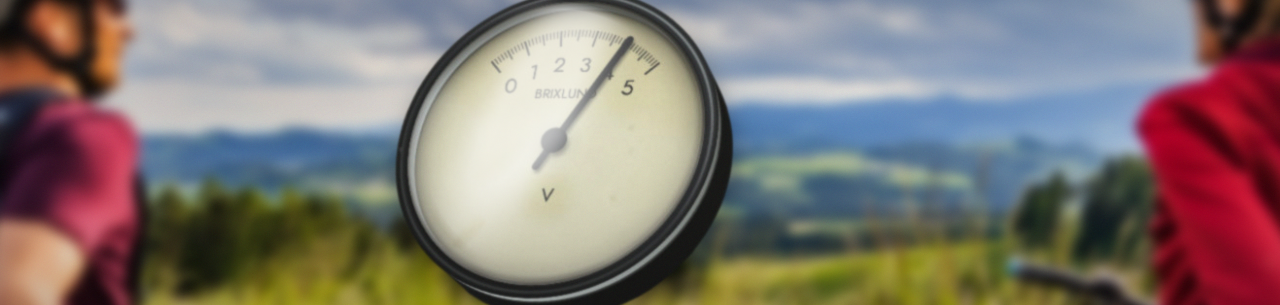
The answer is V 4
